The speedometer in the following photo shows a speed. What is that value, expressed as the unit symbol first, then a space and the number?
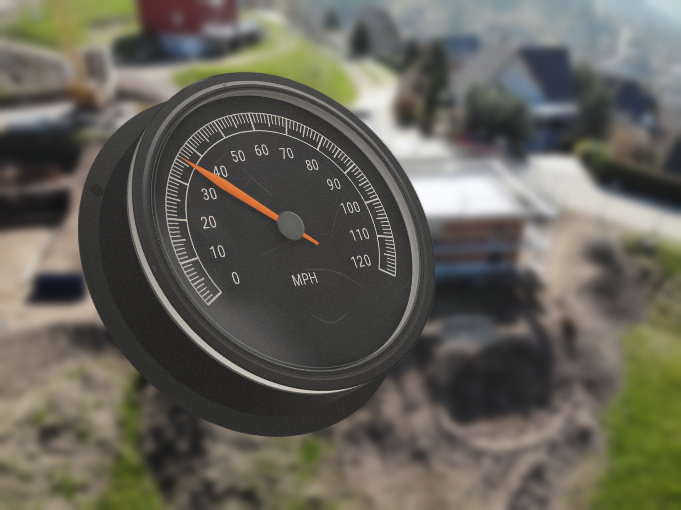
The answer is mph 35
